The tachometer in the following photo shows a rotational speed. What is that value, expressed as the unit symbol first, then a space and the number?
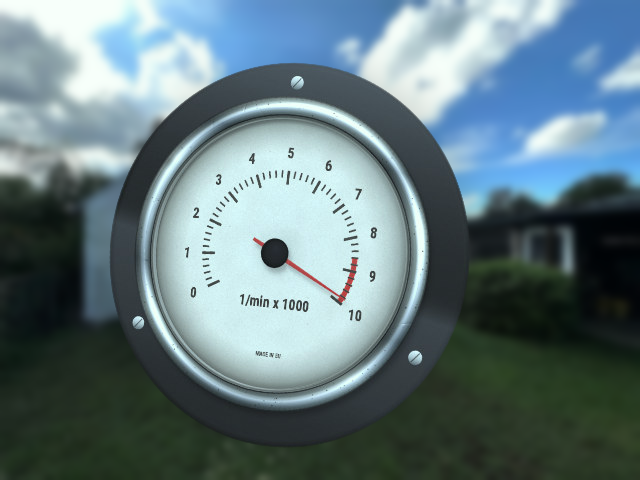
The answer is rpm 9800
